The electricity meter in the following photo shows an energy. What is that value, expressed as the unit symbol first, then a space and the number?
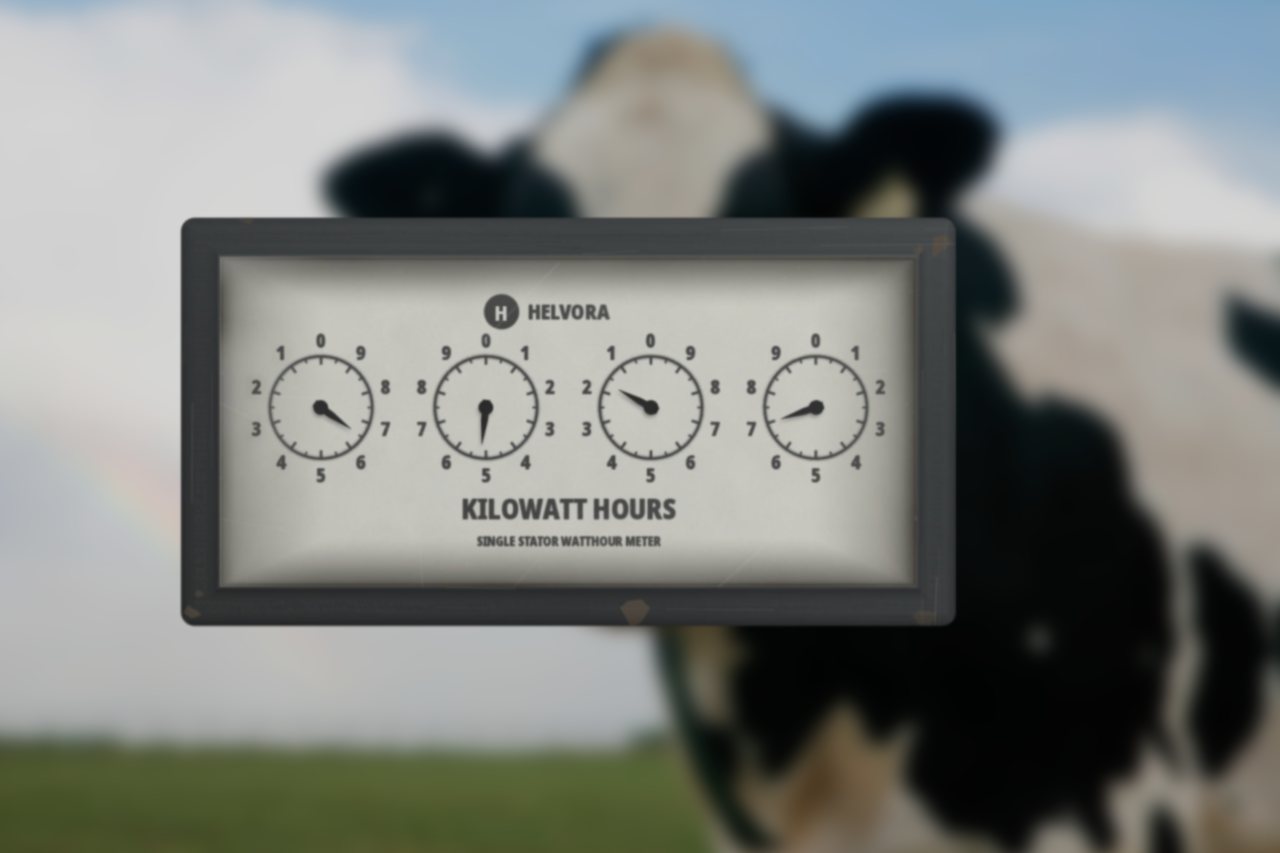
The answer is kWh 6517
